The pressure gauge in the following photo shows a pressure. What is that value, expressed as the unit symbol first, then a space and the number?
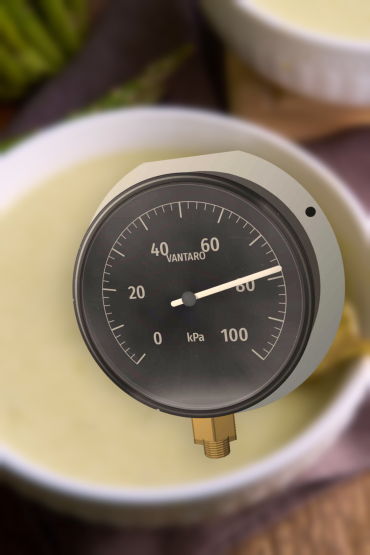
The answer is kPa 78
